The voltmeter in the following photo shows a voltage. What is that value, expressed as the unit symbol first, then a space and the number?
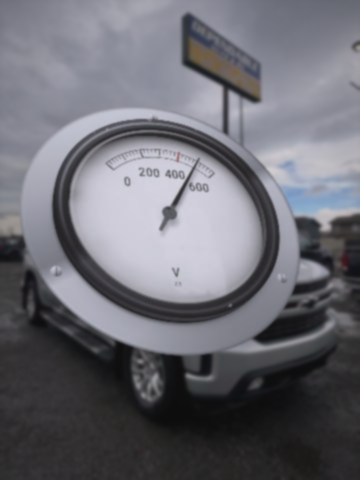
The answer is V 500
